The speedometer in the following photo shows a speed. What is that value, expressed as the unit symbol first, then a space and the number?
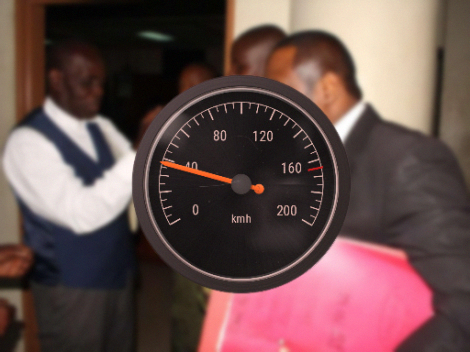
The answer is km/h 37.5
